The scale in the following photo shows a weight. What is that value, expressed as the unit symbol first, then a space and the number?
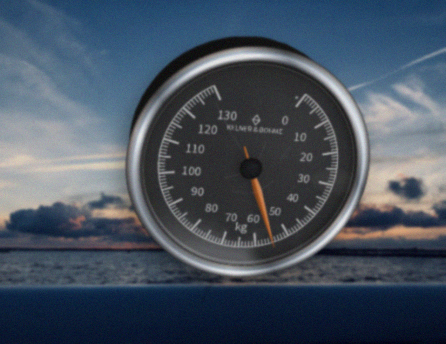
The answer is kg 55
